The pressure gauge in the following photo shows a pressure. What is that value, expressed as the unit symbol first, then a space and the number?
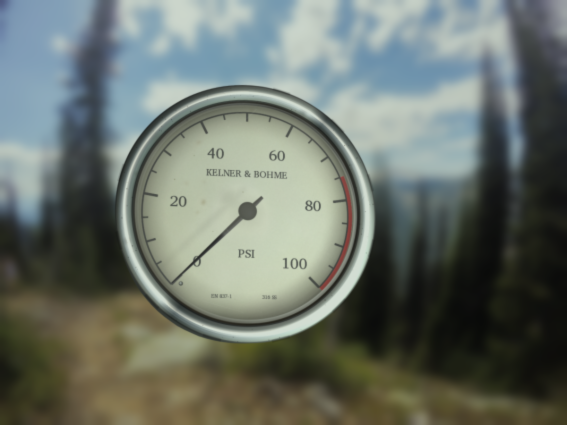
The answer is psi 0
